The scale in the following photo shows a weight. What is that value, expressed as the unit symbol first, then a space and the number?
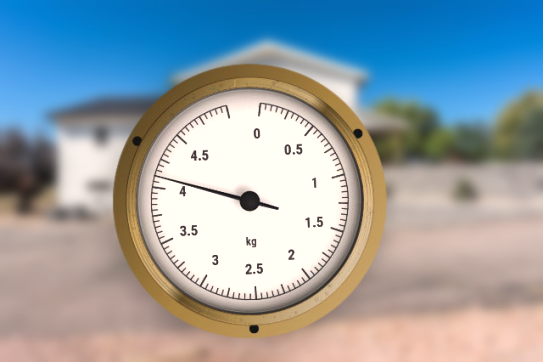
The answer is kg 4.1
